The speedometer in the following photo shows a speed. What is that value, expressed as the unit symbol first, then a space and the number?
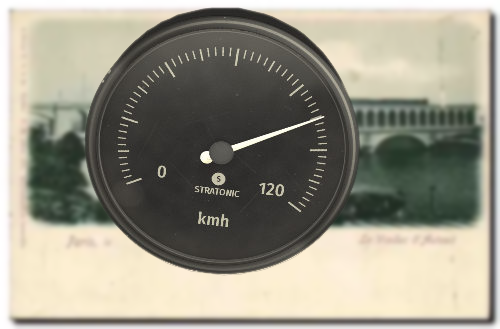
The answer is km/h 90
